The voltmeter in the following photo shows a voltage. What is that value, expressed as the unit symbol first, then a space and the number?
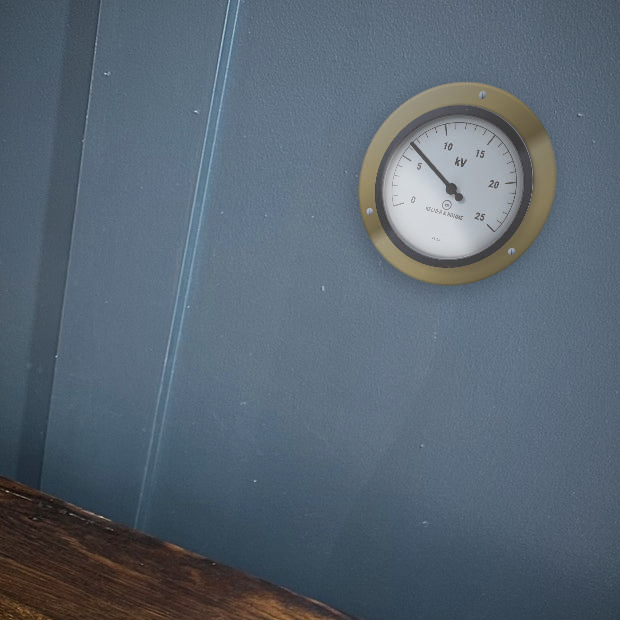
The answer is kV 6.5
